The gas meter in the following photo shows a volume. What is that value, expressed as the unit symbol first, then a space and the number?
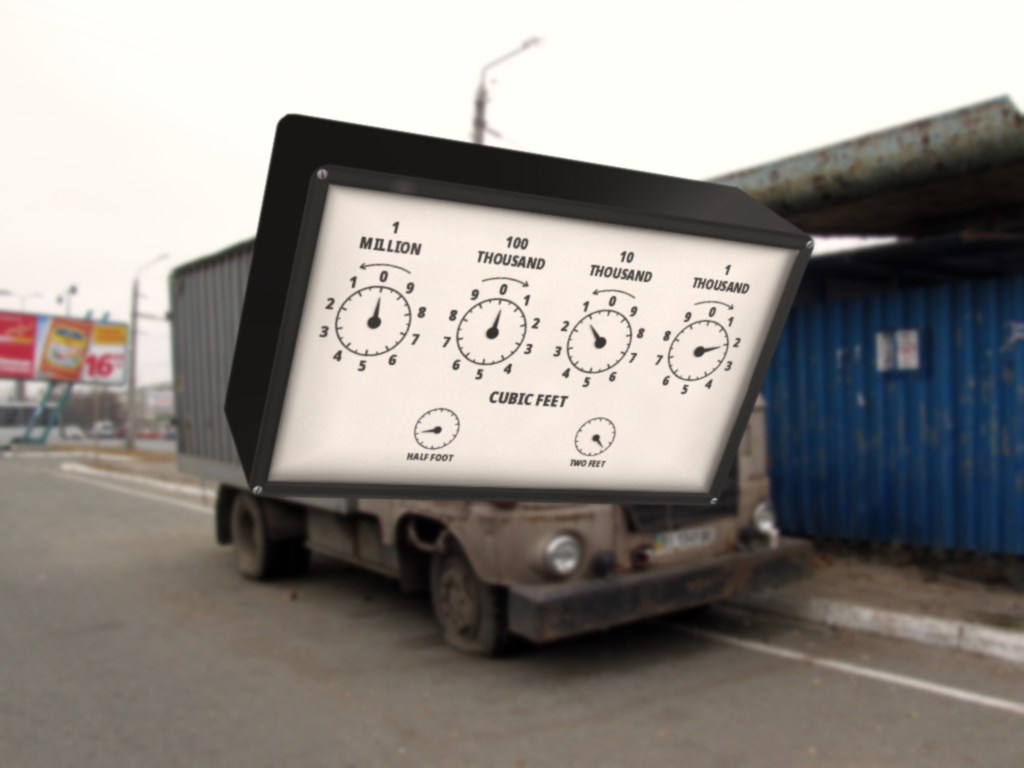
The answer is ft³ 1200
